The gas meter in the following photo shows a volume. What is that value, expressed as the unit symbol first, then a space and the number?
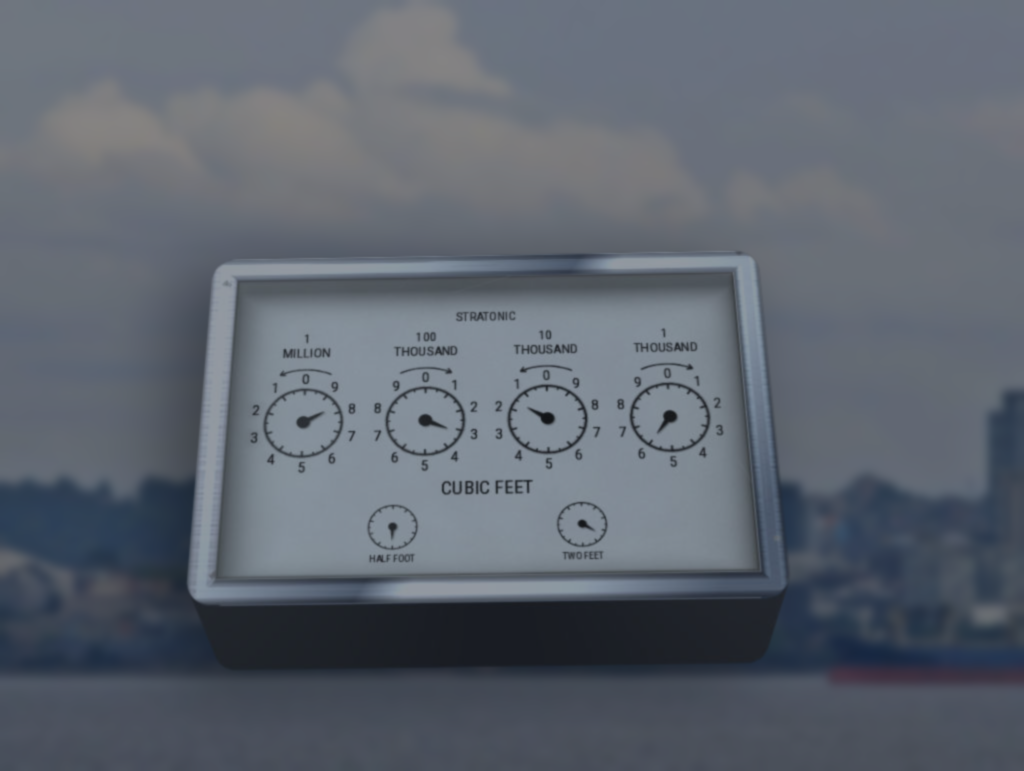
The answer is ft³ 831600
